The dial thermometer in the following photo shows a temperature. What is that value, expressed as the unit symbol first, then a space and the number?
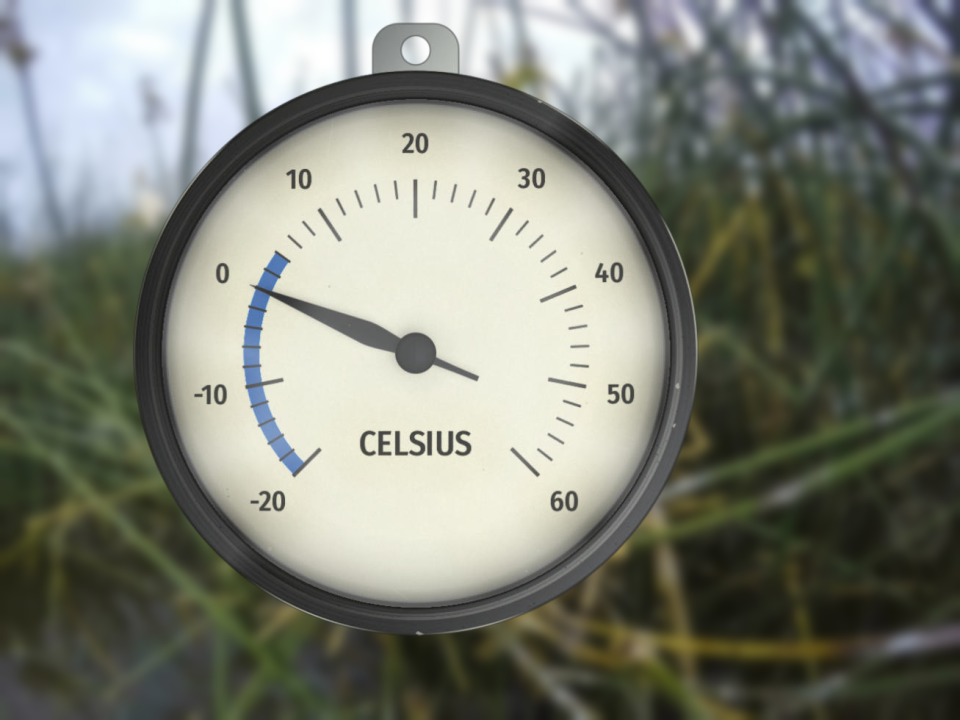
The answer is °C 0
